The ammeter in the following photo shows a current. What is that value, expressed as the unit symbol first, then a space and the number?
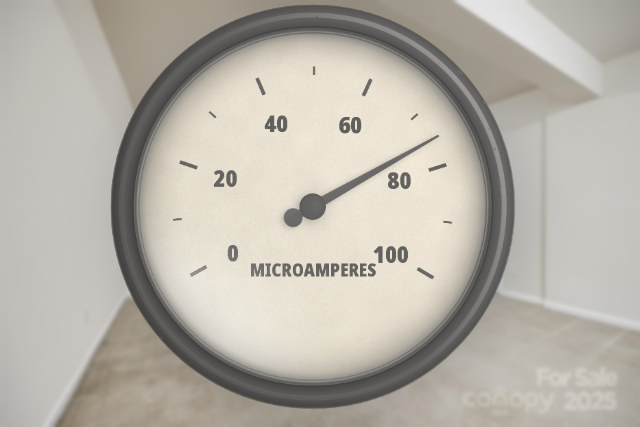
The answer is µA 75
